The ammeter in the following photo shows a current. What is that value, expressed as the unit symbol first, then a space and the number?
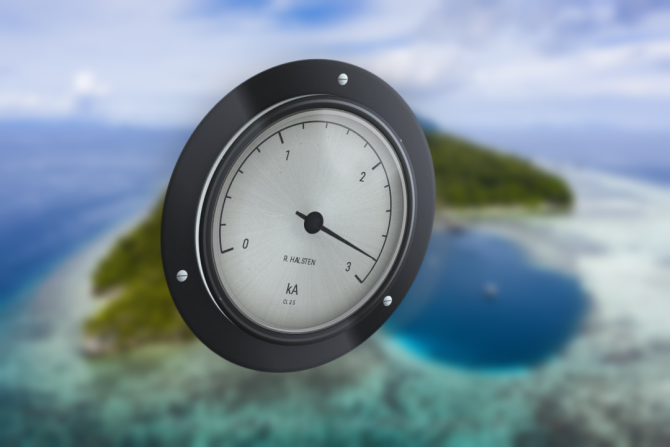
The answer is kA 2.8
